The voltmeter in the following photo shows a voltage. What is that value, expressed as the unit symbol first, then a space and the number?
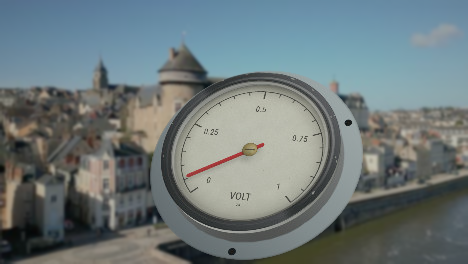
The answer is V 0.05
